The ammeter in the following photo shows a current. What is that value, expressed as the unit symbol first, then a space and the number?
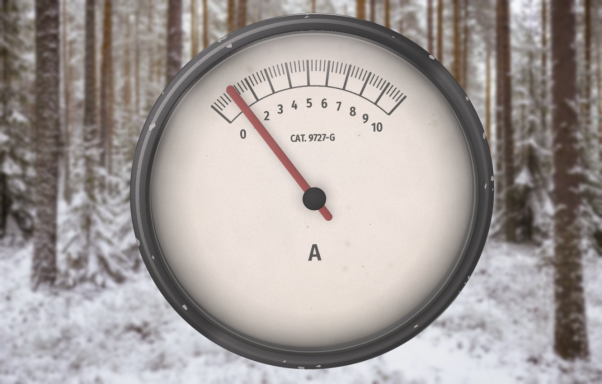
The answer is A 1.2
